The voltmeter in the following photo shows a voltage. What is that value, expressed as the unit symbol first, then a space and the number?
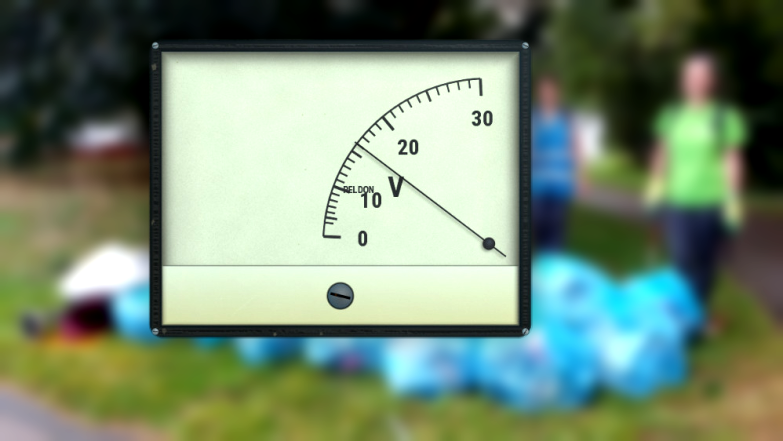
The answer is V 16
